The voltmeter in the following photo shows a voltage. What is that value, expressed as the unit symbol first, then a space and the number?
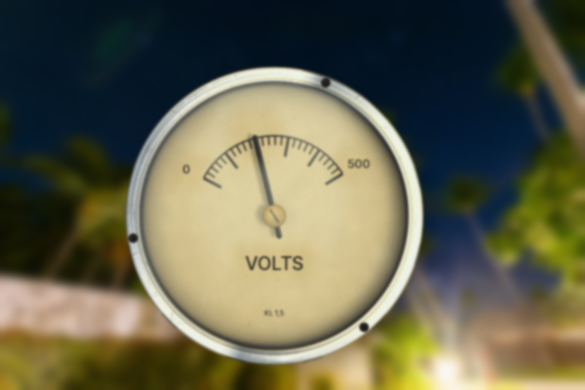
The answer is V 200
